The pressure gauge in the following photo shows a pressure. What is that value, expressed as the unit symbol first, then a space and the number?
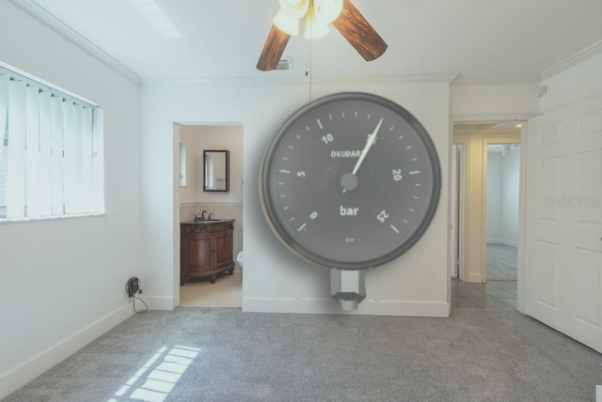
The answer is bar 15
